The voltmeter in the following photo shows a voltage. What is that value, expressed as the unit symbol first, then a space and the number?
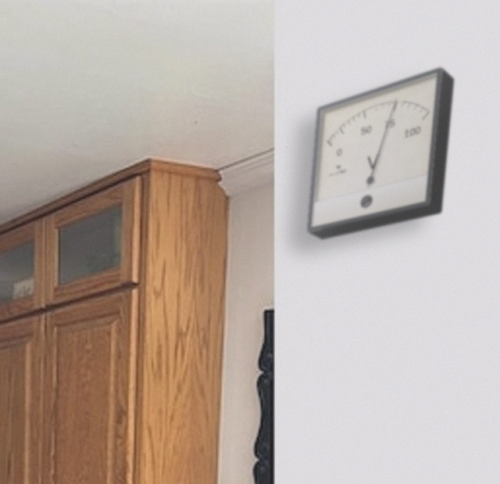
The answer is V 75
